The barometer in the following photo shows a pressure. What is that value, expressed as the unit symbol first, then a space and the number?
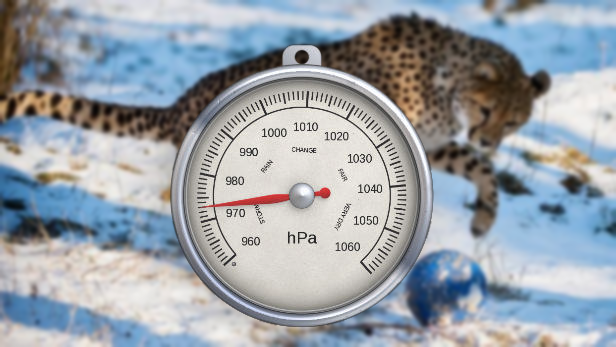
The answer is hPa 973
